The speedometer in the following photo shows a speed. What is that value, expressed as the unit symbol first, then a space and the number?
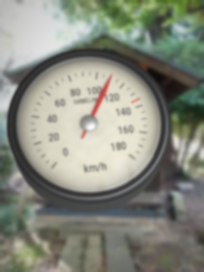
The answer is km/h 110
